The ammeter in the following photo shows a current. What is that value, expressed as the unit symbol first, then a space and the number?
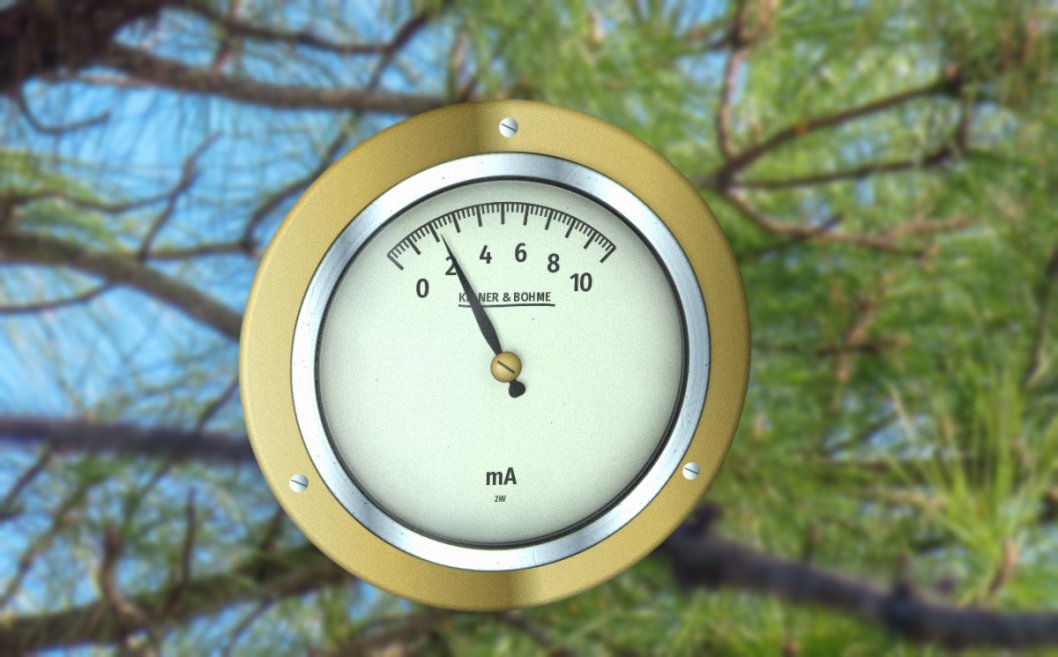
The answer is mA 2.2
